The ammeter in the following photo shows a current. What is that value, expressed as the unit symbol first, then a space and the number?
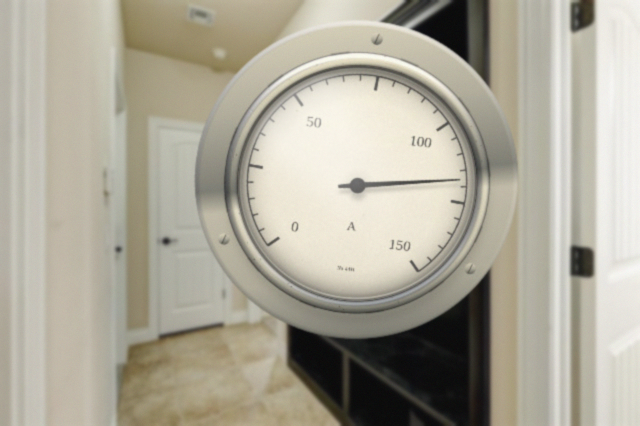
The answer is A 117.5
